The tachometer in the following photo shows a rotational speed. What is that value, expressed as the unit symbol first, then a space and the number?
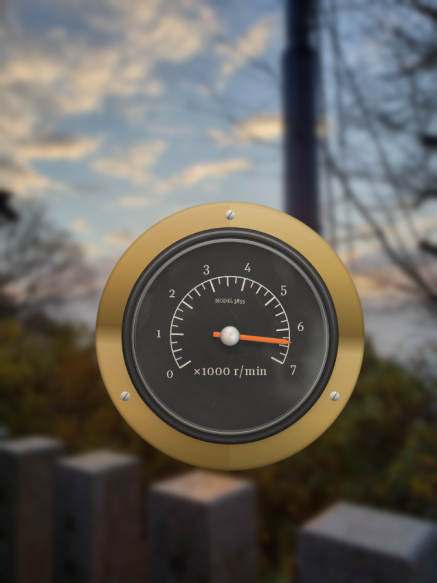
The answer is rpm 6375
